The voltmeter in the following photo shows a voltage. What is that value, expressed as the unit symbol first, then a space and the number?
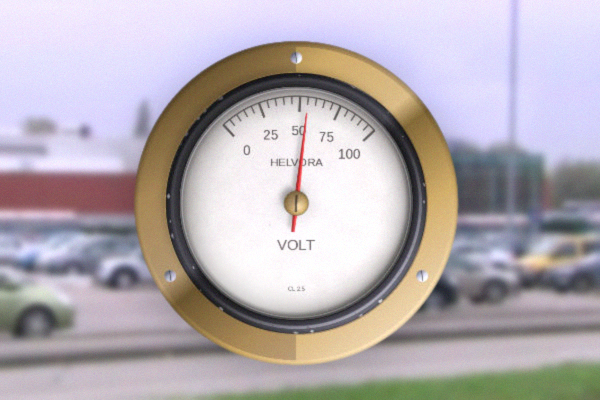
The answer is V 55
